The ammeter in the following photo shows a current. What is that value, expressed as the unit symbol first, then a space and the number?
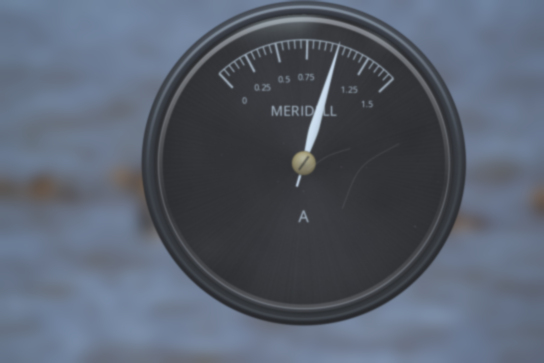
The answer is A 1
